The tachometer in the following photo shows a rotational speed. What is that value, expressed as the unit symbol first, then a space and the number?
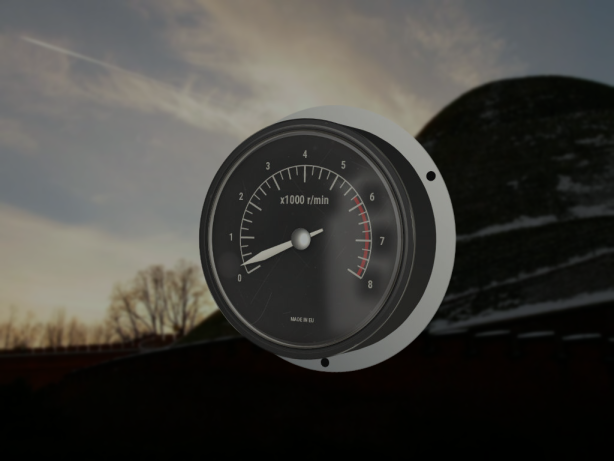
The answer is rpm 250
